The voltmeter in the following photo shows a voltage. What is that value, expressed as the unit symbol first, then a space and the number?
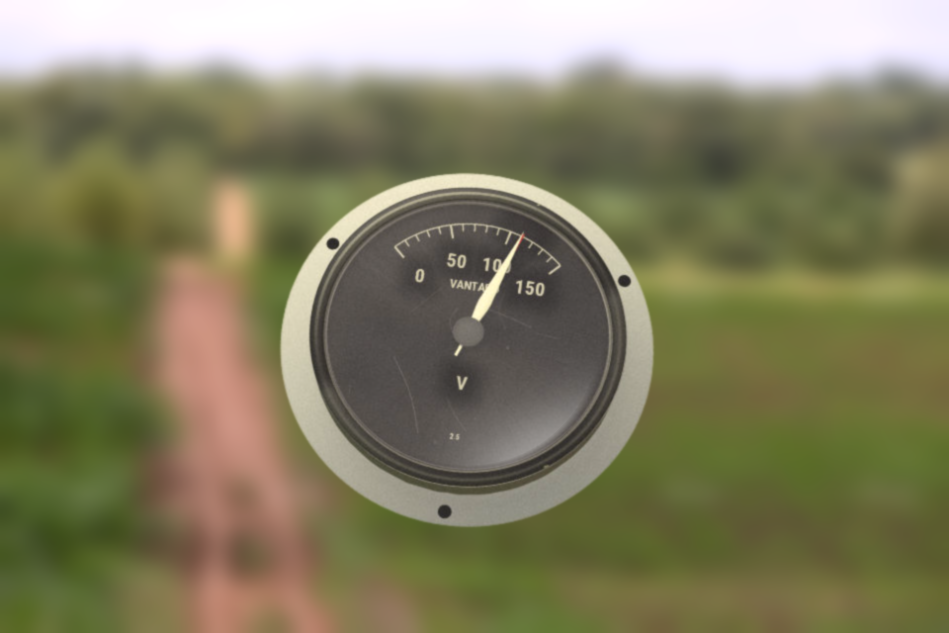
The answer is V 110
